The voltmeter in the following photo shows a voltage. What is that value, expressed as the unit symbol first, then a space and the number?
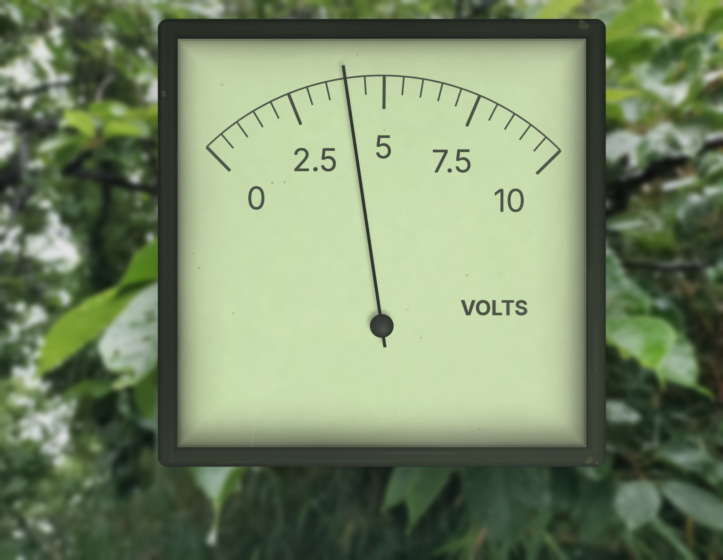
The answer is V 4
